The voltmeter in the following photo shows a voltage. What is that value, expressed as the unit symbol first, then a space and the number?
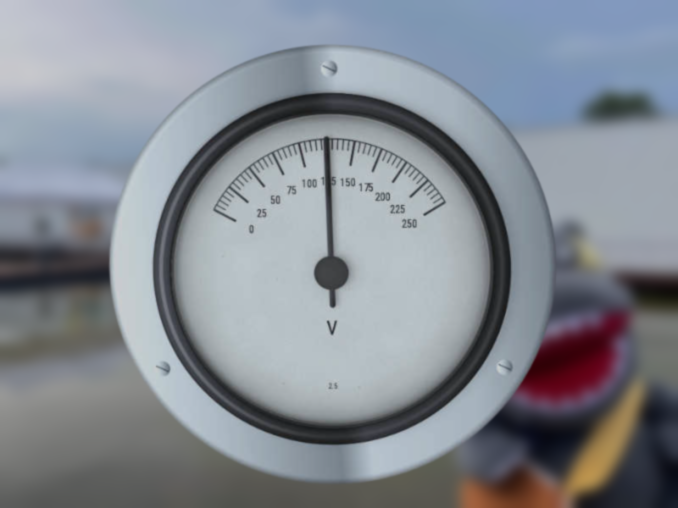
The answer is V 125
